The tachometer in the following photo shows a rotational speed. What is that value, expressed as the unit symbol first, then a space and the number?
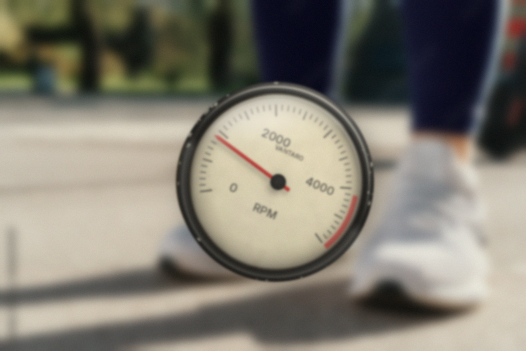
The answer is rpm 900
